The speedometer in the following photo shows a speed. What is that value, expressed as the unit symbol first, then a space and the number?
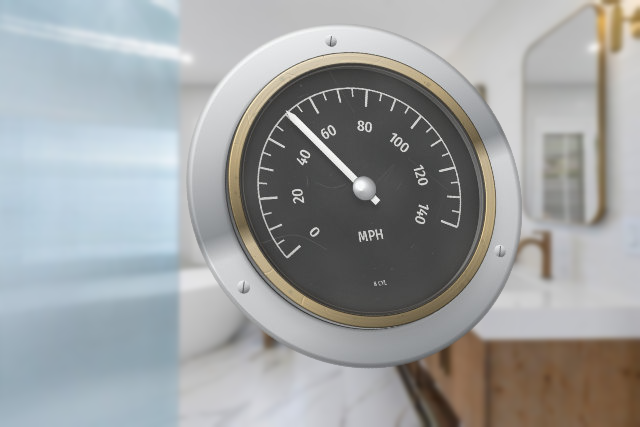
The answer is mph 50
